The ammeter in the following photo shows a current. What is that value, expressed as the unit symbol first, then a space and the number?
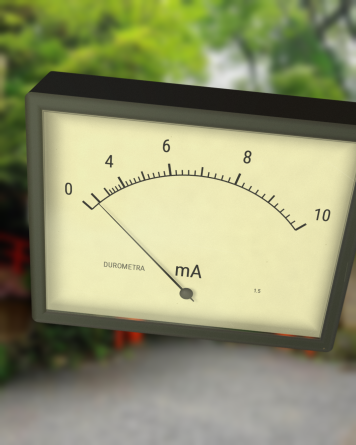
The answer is mA 2
